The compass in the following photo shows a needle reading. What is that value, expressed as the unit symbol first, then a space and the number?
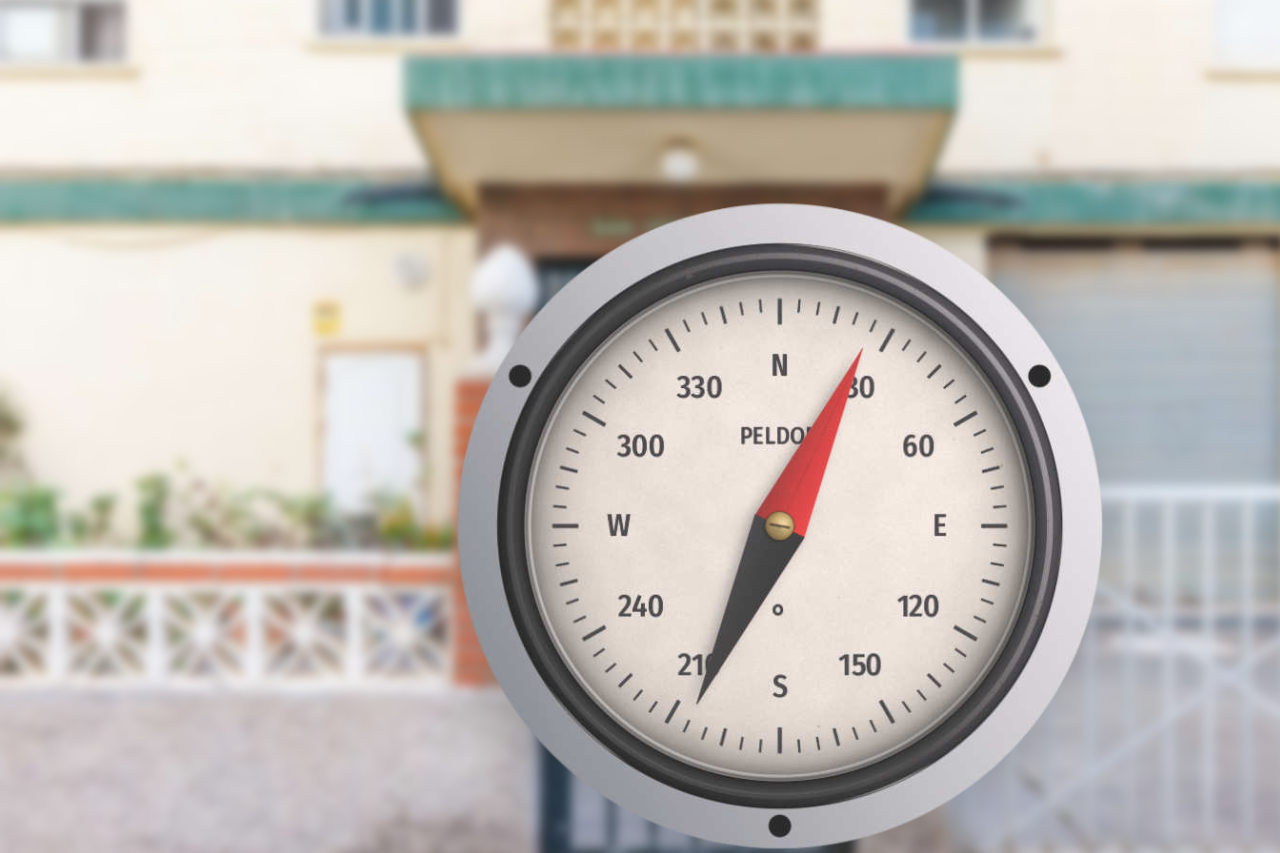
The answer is ° 25
